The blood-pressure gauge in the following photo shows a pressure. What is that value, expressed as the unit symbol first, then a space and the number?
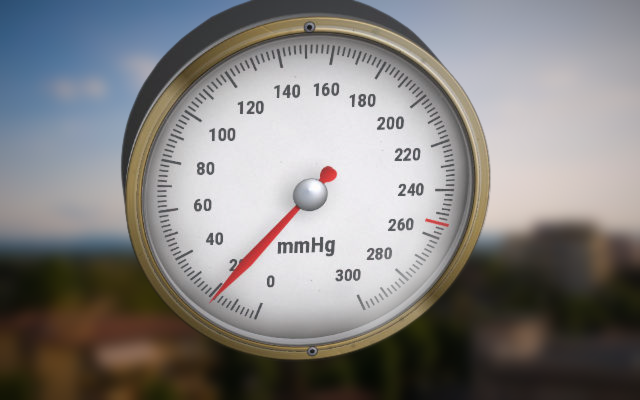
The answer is mmHg 20
